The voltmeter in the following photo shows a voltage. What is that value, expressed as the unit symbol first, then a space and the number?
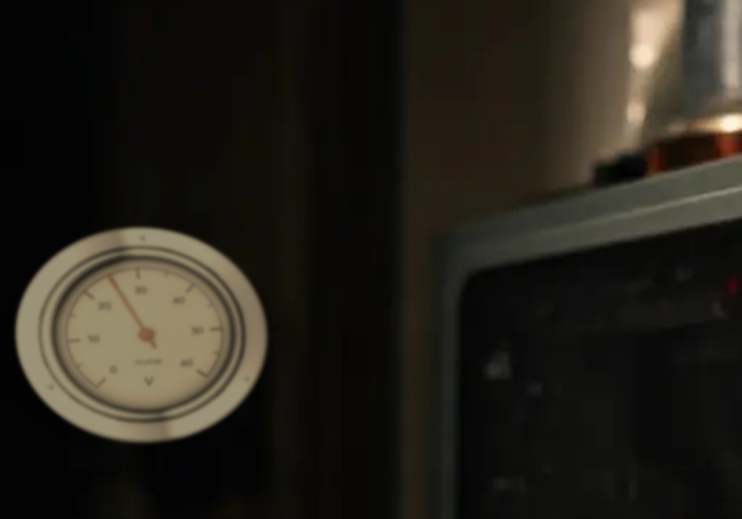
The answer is V 25
